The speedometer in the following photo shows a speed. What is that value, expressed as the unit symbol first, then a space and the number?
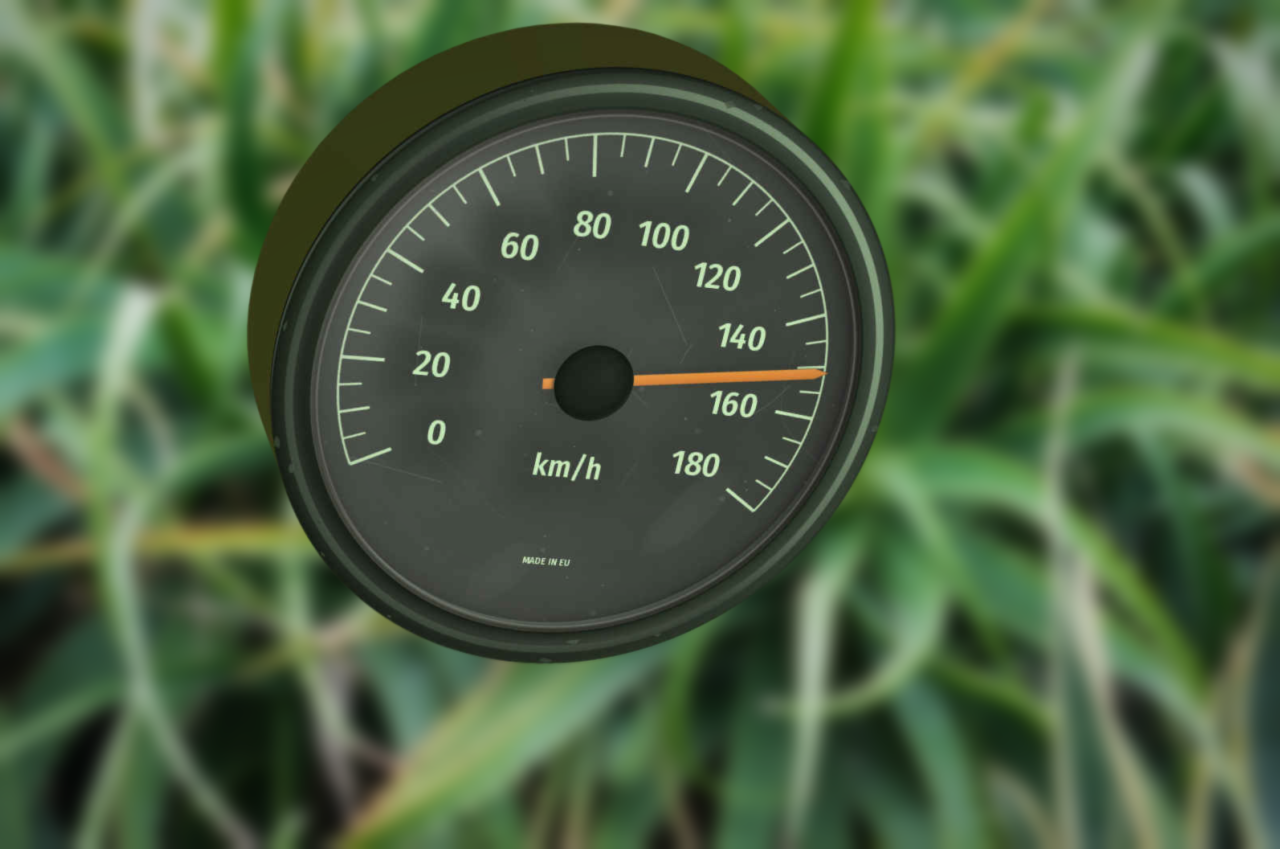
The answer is km/h 150
